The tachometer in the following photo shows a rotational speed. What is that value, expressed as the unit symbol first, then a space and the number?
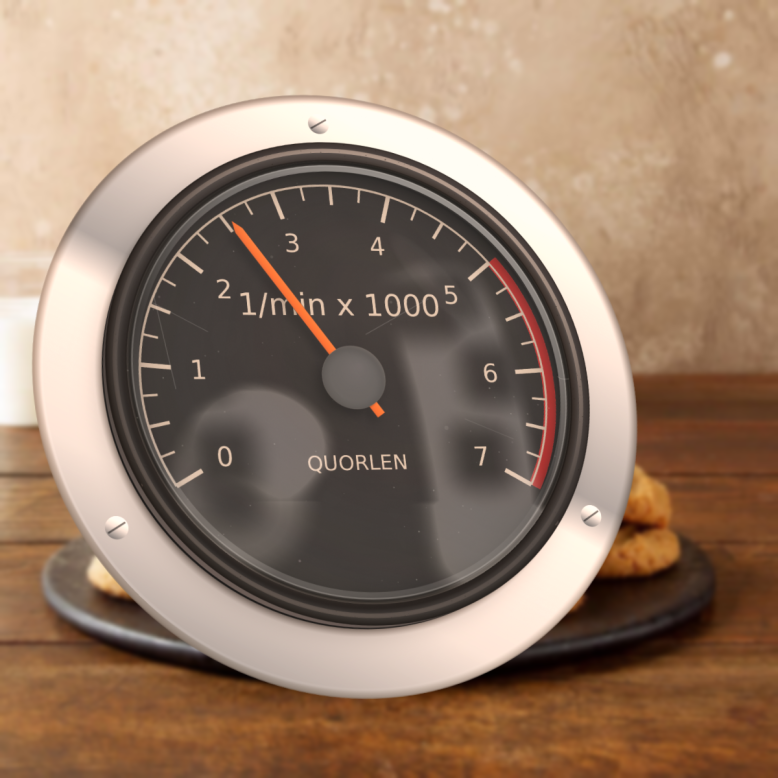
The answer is rpm 2500
